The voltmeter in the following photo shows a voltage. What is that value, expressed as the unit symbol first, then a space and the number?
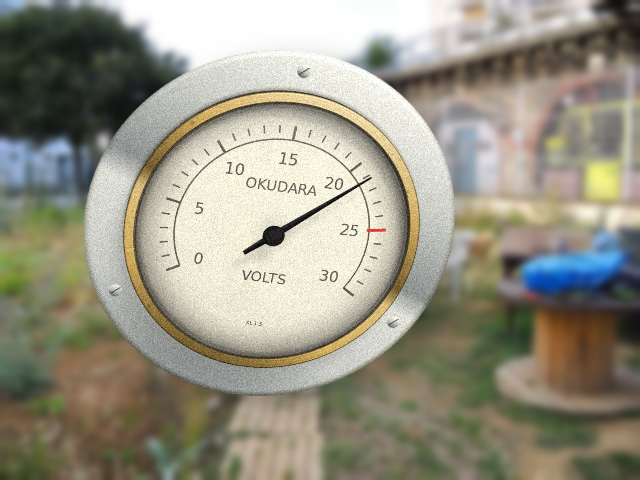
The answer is V 21
